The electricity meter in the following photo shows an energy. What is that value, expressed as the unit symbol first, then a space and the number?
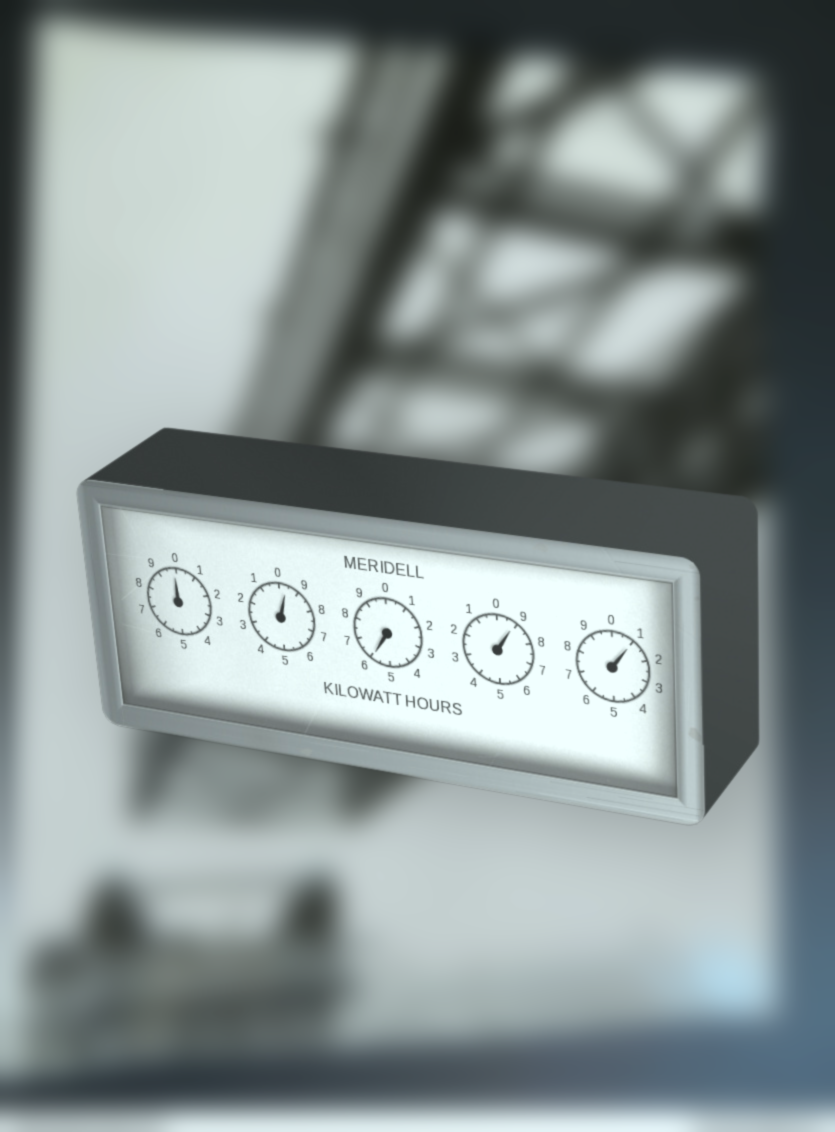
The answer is kWh 99591
